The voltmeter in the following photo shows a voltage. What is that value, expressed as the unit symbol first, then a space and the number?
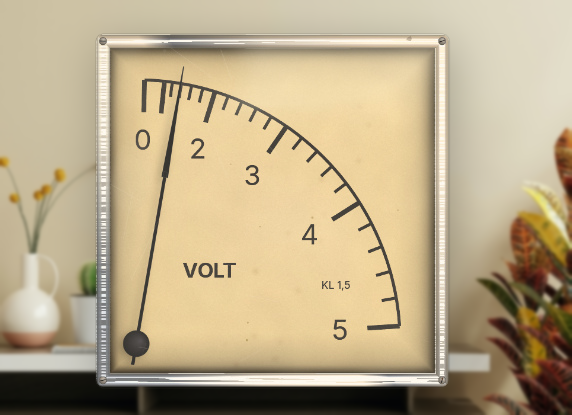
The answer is V 1.4
